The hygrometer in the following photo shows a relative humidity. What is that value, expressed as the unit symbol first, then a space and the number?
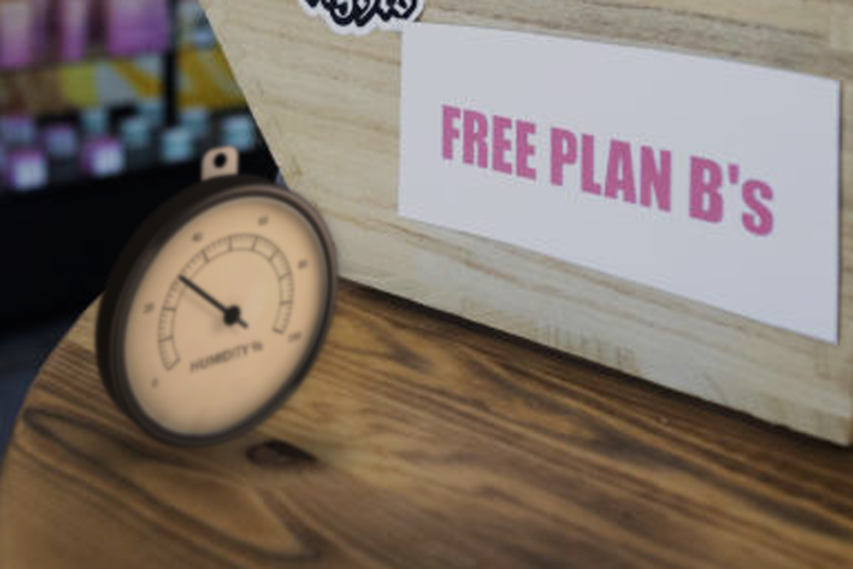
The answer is % 30
